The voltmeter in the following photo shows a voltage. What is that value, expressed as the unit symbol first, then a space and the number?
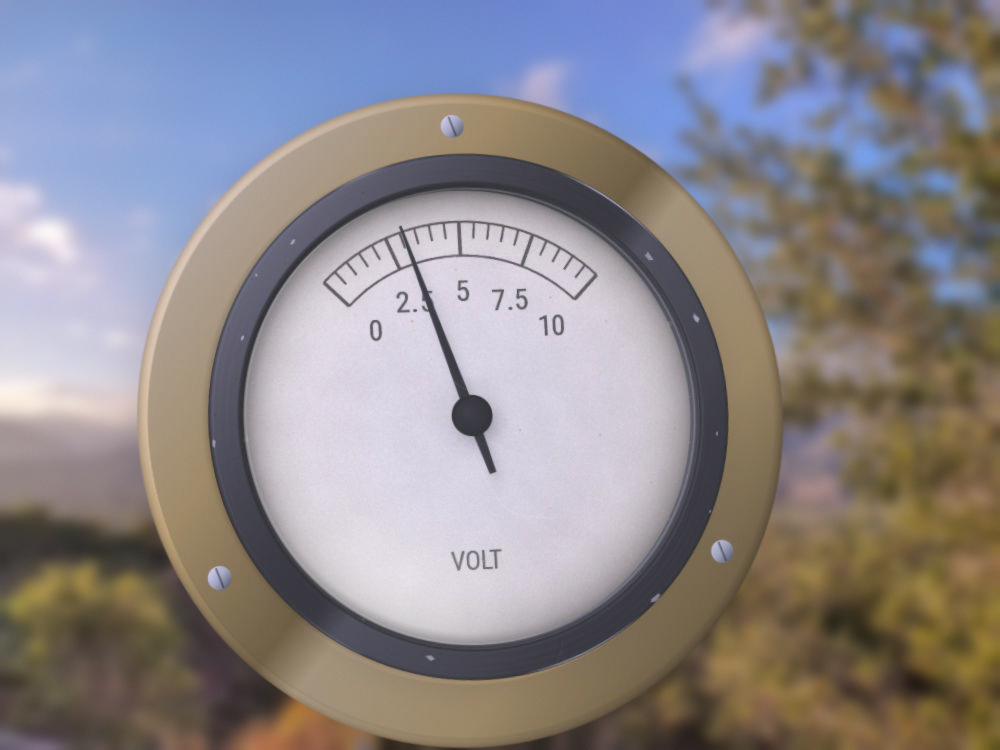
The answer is V 3
